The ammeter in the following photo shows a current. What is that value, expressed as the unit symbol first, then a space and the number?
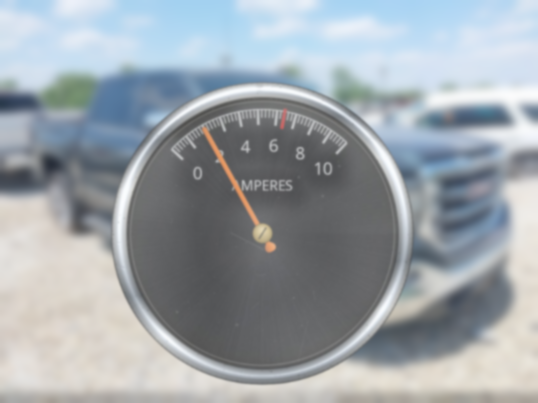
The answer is A 2
